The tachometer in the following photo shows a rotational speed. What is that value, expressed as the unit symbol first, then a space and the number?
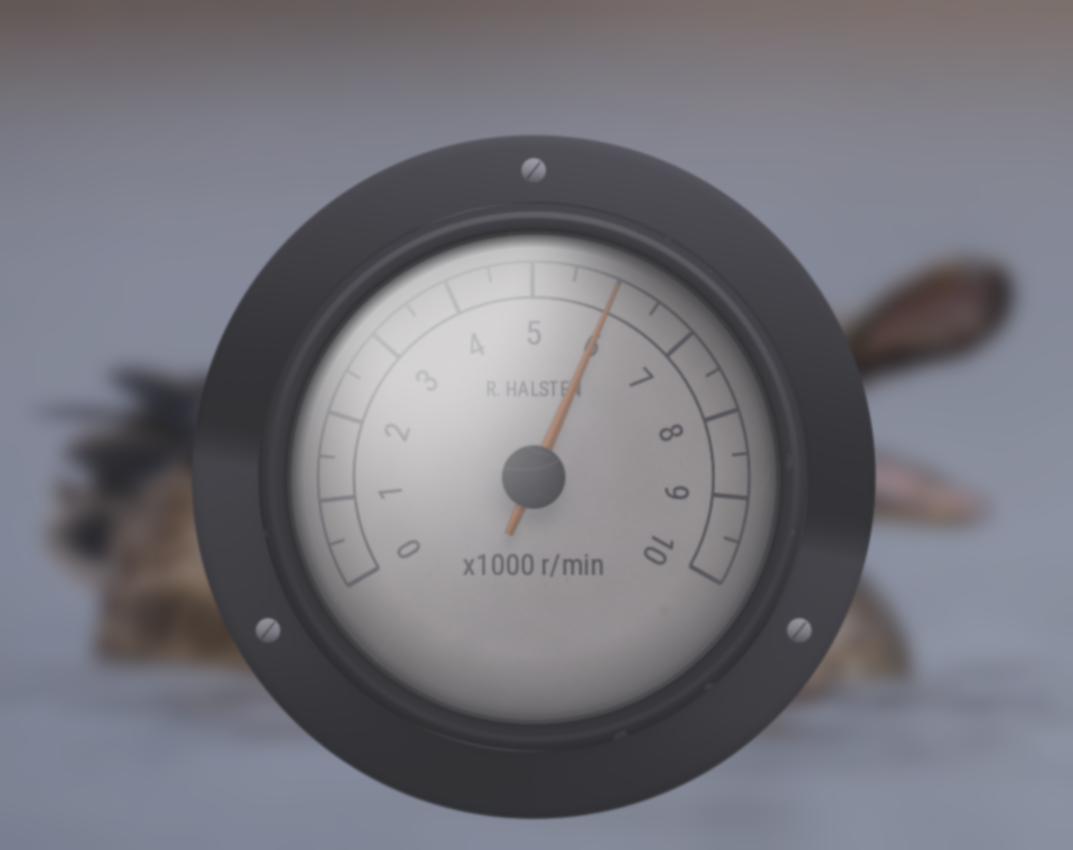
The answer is rpm 6000
